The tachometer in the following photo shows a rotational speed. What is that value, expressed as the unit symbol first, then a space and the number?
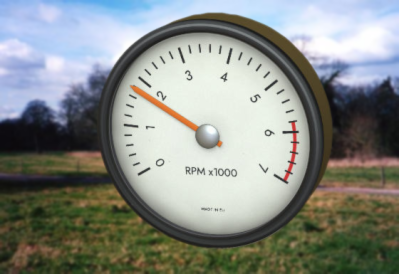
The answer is rpm 1800
